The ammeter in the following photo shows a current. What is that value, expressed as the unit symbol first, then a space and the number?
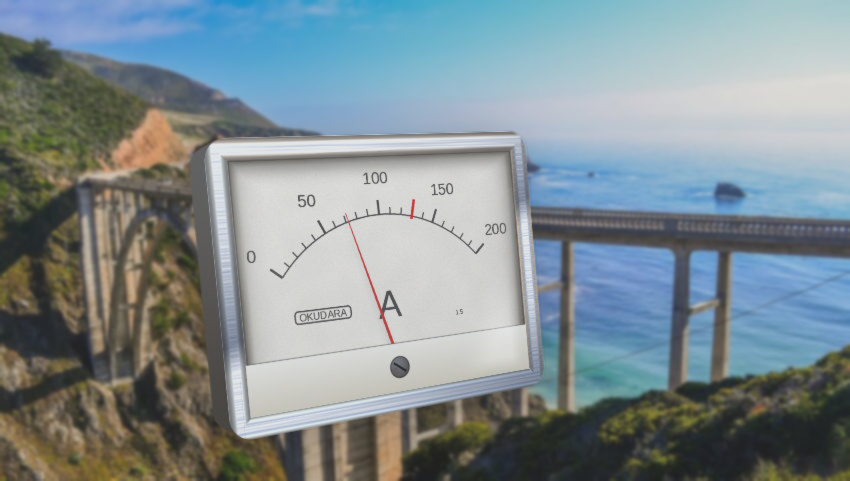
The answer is A 70
